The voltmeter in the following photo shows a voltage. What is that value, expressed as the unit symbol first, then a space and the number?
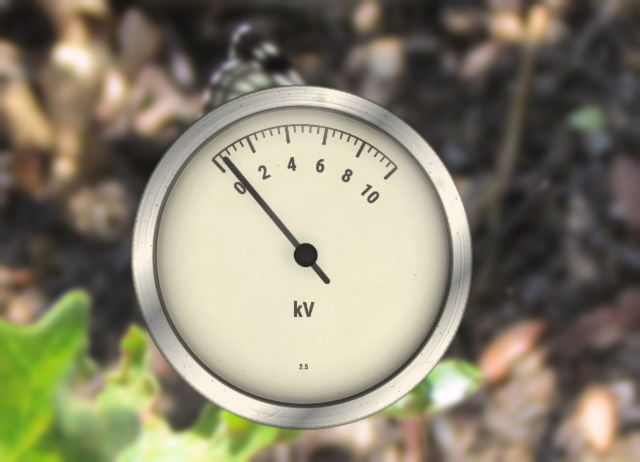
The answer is kV 0.4
